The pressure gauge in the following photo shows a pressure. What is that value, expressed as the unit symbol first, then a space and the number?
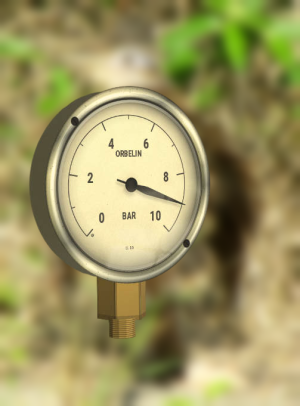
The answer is bar 9
